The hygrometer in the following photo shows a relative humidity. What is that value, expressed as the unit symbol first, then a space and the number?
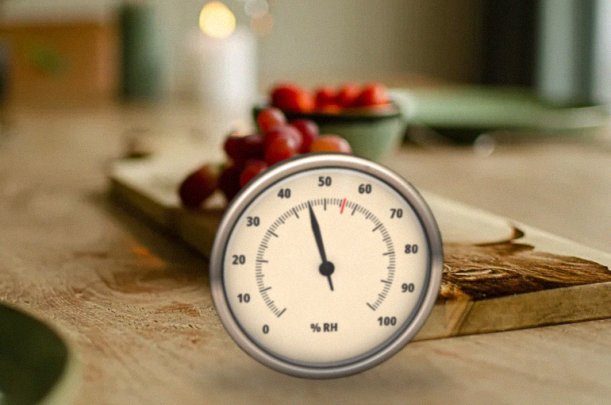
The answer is % 45
